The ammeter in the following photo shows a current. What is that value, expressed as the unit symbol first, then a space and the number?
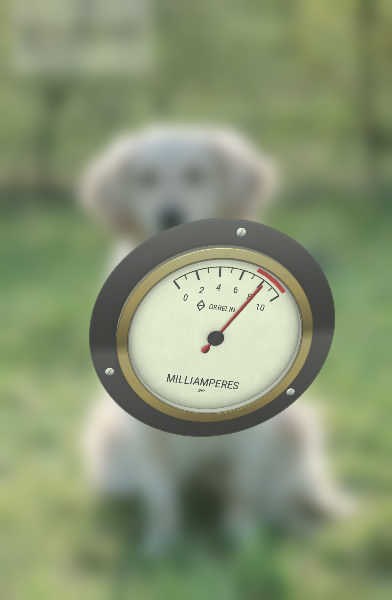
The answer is mA 8
